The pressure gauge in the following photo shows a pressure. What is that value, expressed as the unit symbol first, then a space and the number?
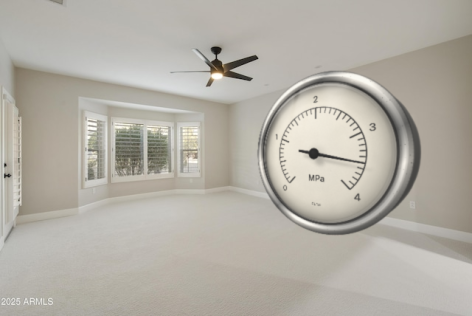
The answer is MPa 3.5
